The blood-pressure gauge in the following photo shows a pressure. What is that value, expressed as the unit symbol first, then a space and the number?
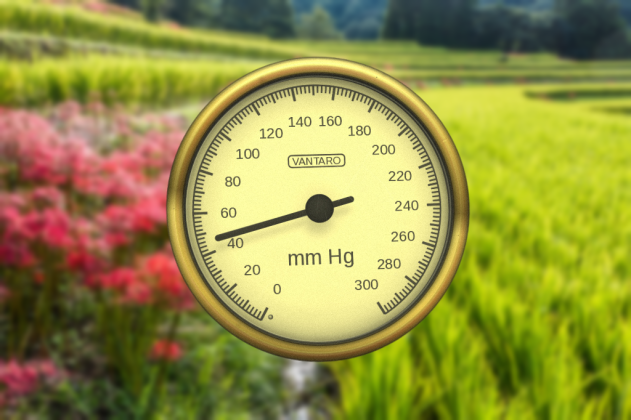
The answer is mmHg 46
